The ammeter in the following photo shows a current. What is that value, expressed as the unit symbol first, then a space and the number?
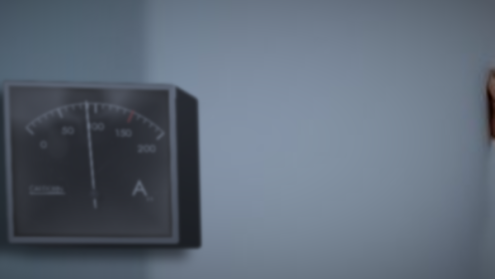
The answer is A 90
